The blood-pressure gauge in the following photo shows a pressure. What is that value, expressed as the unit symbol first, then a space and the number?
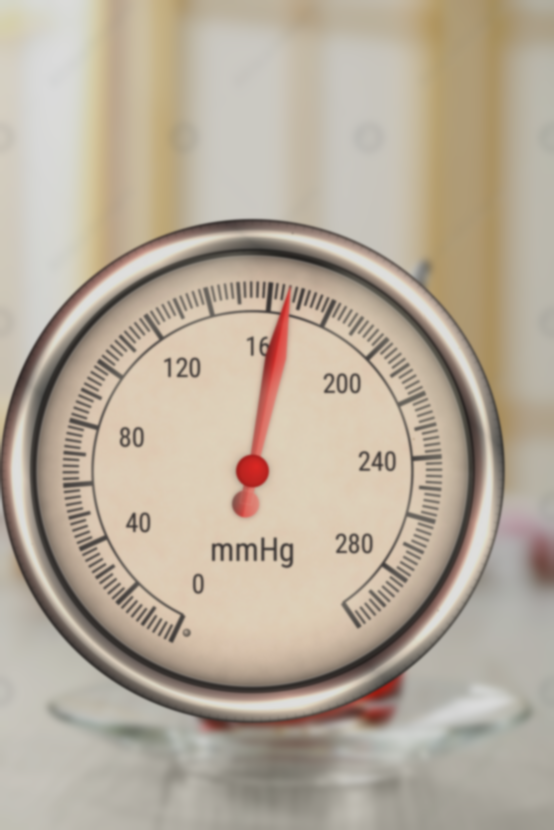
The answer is mmHg 166
